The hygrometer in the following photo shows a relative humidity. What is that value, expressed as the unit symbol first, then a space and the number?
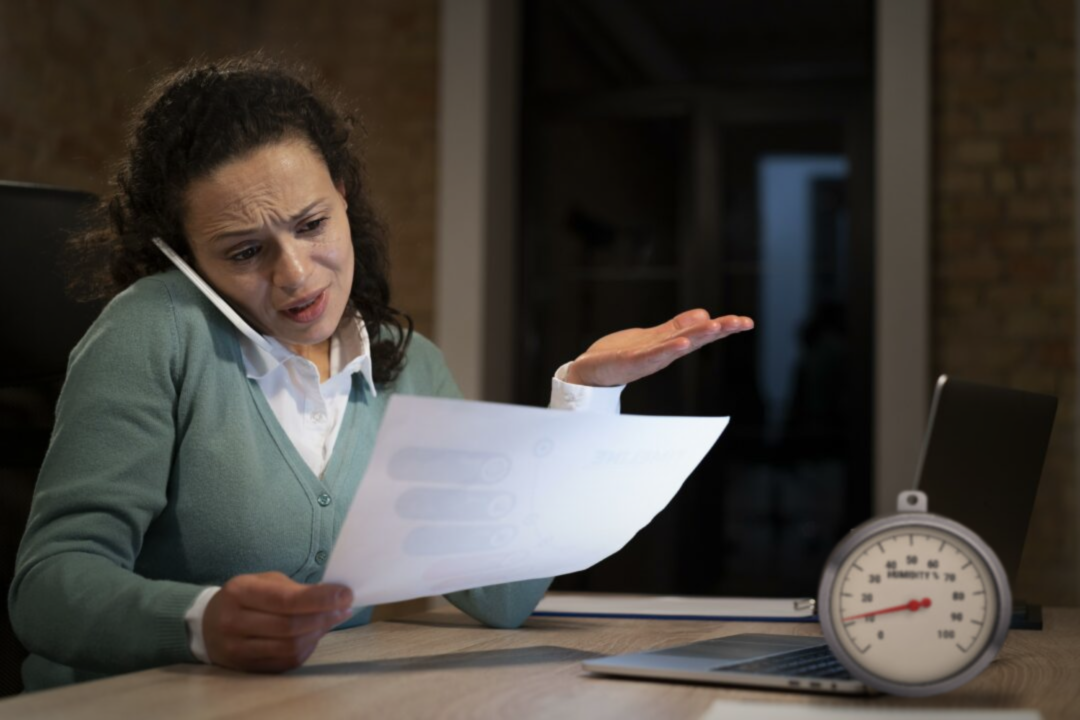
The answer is % 12.5
